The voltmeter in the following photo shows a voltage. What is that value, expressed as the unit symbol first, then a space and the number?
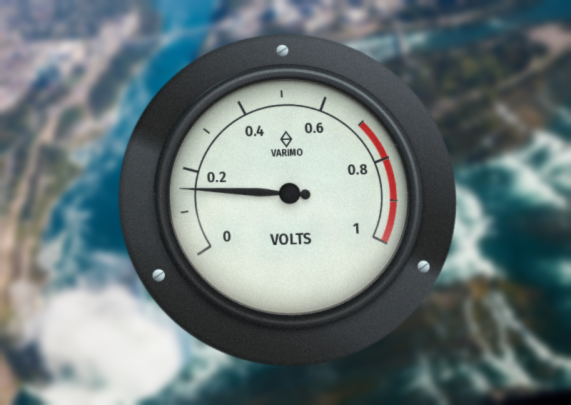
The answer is V 0.15
